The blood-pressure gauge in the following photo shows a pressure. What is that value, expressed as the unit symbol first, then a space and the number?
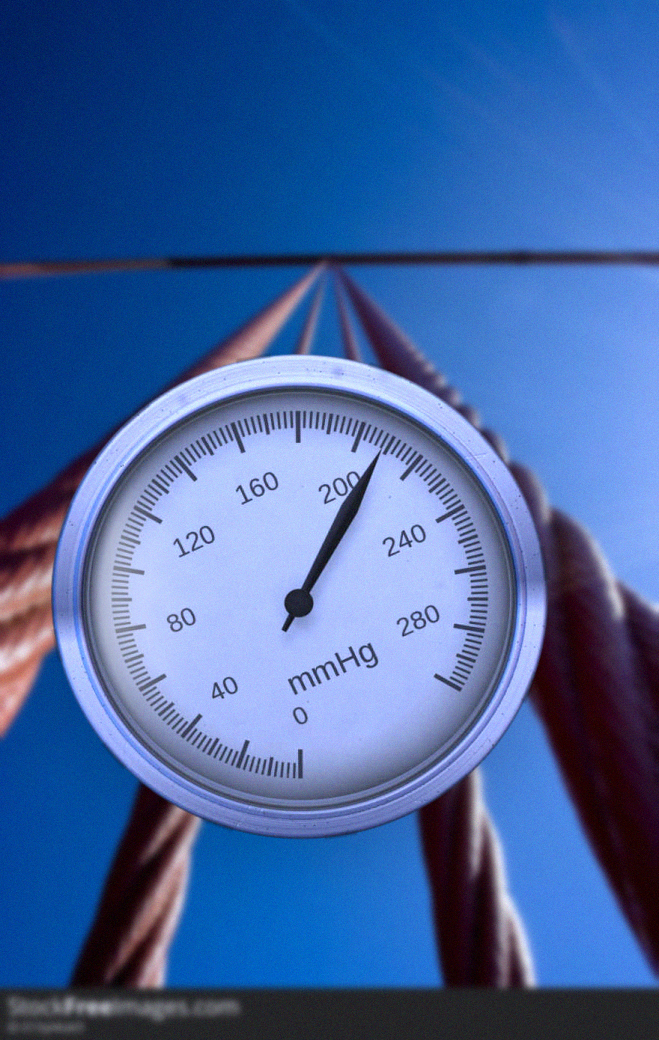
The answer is mmHg 208
